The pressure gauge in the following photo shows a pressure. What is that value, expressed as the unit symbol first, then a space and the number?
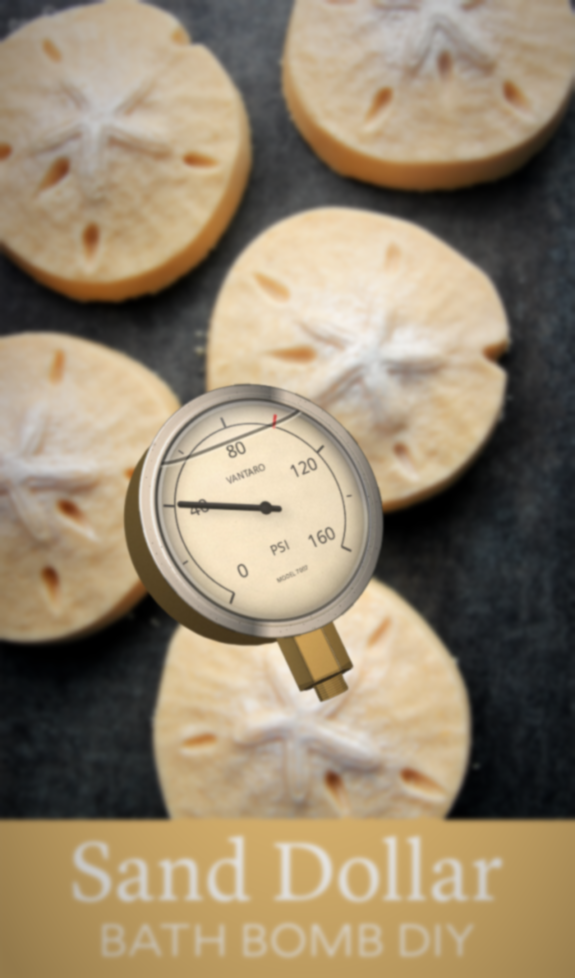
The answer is psi 40
